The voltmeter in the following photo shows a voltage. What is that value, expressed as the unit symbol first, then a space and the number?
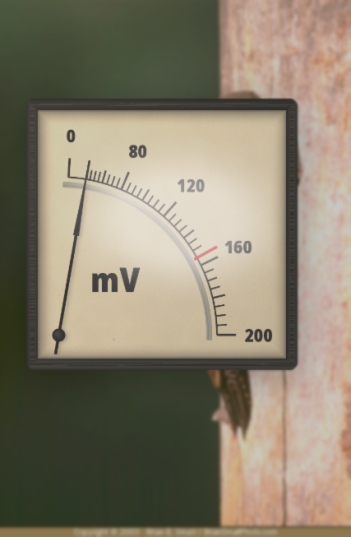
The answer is mV 40
